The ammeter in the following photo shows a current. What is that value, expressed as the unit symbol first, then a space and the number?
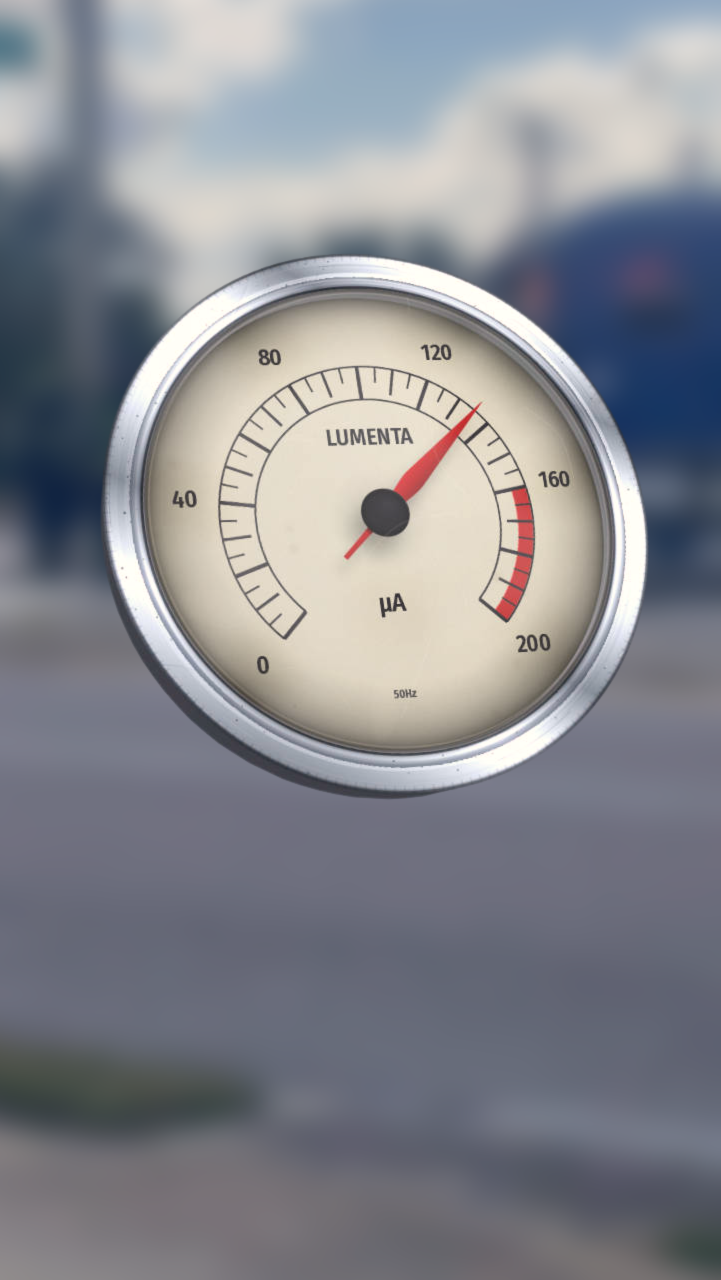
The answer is µA 135
